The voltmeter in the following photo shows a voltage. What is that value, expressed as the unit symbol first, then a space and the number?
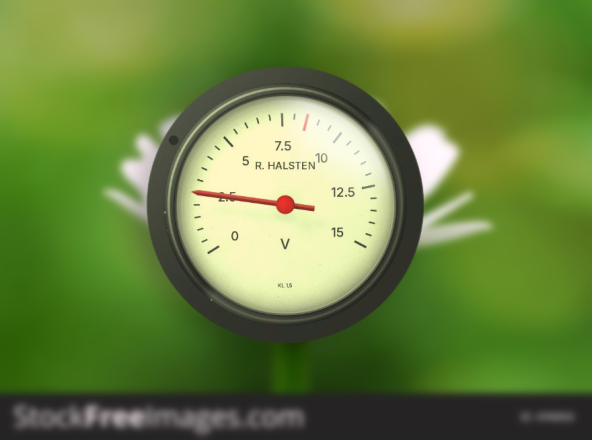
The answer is V 2.5
